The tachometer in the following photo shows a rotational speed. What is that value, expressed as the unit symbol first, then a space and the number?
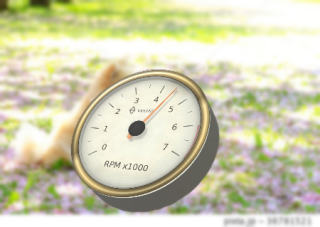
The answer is rpm 4500
